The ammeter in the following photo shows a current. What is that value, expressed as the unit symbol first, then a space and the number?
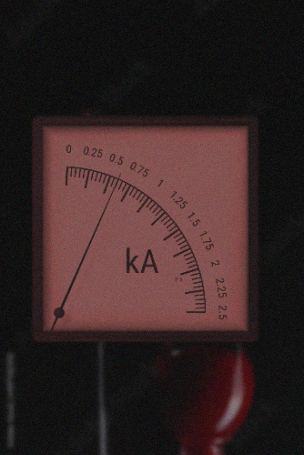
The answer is kA 0.6
